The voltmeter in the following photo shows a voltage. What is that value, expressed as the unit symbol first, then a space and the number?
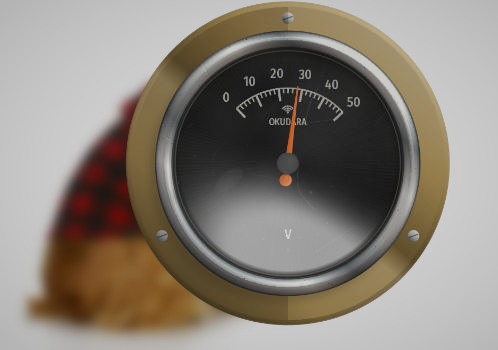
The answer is V 28
